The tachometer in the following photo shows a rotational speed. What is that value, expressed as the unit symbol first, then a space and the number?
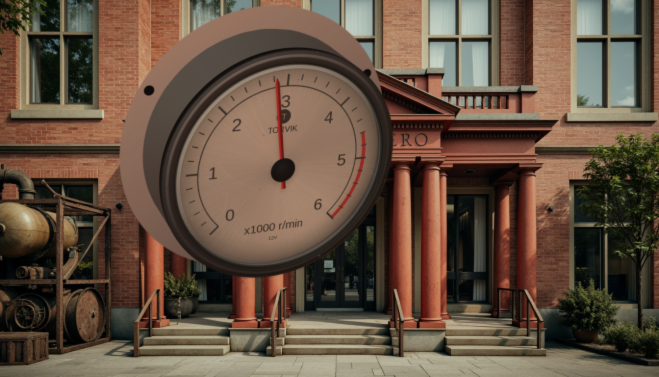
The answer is rpm 2800
